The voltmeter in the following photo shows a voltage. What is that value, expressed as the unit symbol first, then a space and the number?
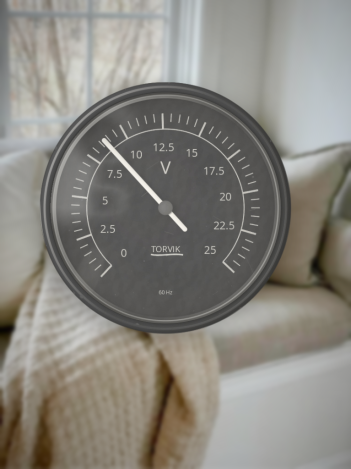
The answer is V 8.75
